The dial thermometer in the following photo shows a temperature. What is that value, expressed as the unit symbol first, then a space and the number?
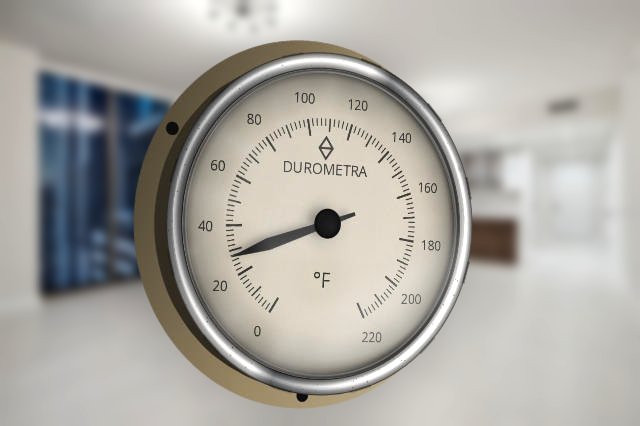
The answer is °F 28
